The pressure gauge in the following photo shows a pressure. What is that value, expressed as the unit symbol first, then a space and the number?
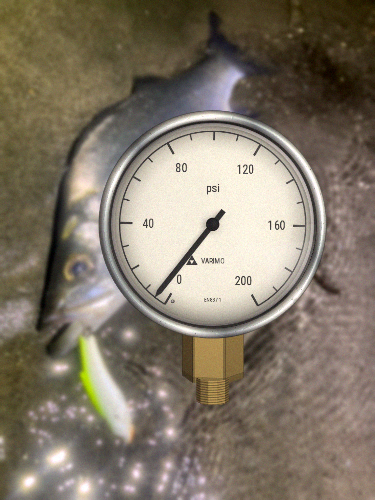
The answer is psi 5
